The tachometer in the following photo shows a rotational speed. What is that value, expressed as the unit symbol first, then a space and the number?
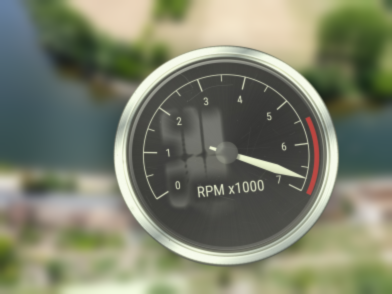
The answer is rpm 6750
